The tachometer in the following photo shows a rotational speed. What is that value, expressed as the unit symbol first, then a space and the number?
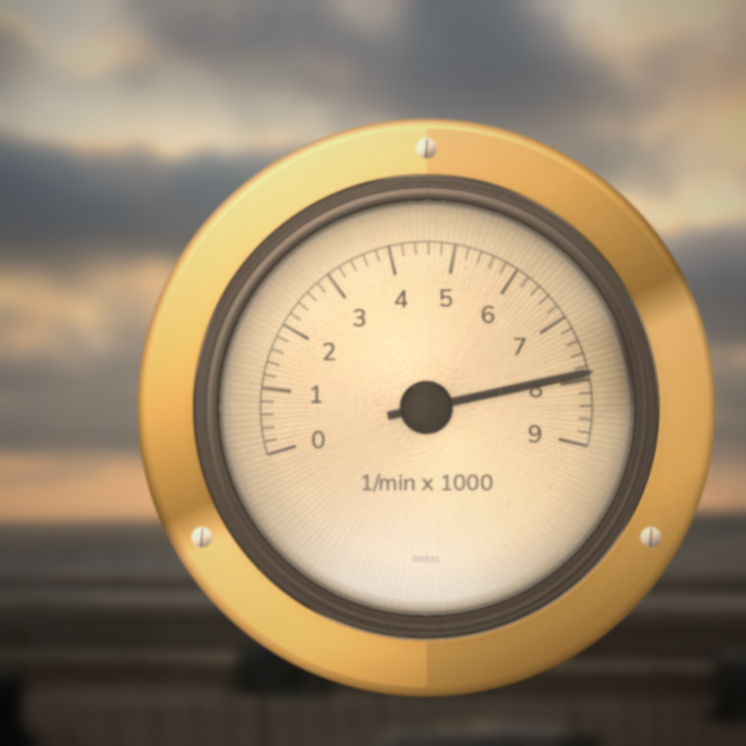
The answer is rpm 7900
